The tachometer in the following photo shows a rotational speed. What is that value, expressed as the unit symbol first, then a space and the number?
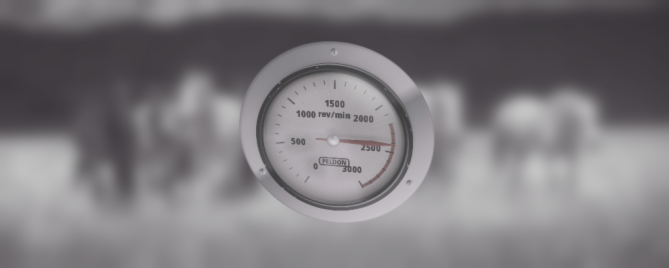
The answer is rpm 2400
